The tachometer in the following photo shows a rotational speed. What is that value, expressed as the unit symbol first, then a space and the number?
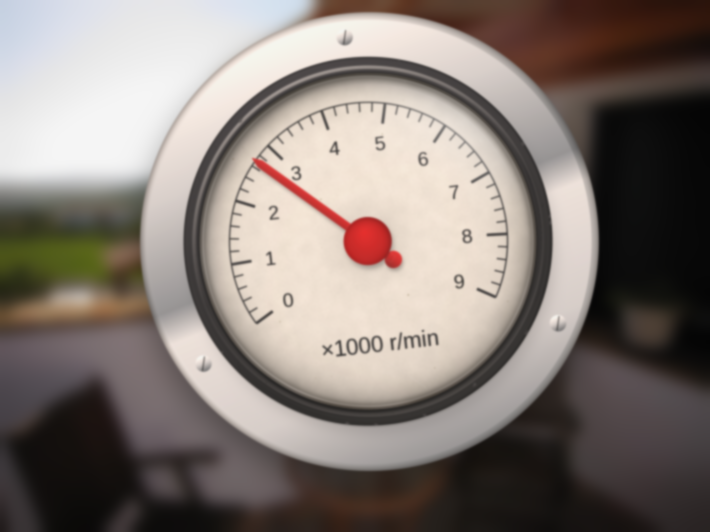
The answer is rpm 2700
